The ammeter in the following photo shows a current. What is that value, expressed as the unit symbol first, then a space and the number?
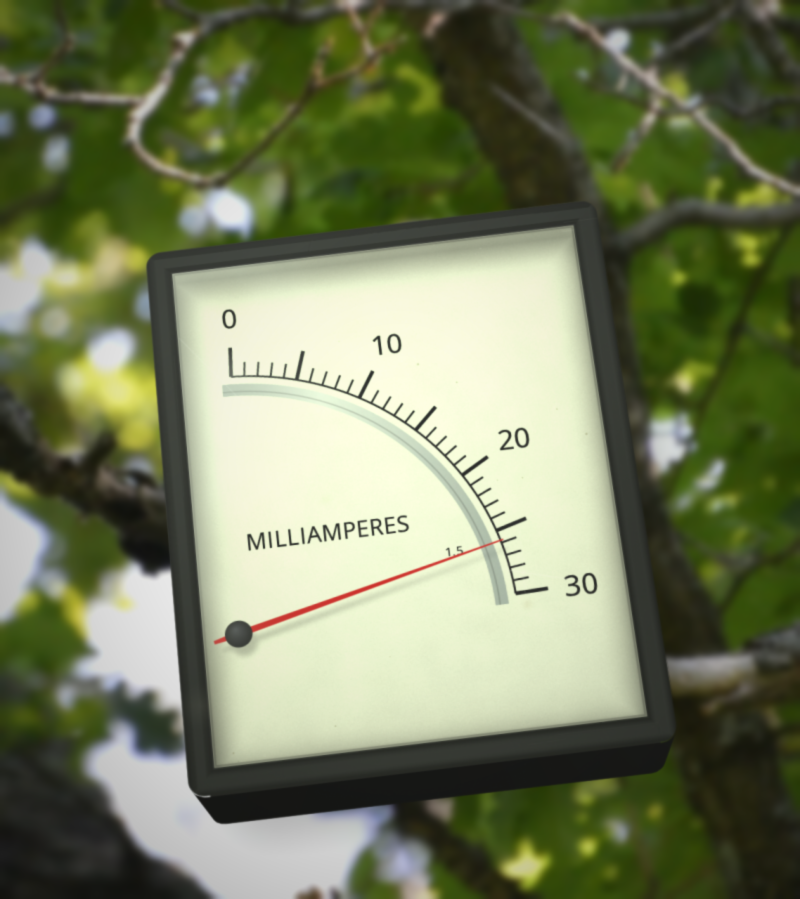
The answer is mA 26
